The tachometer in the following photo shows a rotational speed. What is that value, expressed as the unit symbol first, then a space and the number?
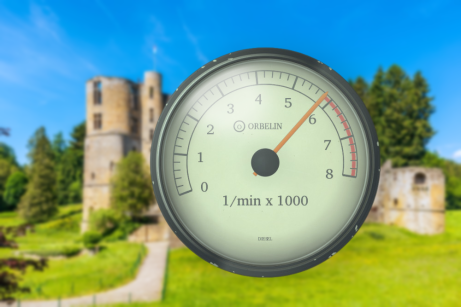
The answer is rpm 5800
